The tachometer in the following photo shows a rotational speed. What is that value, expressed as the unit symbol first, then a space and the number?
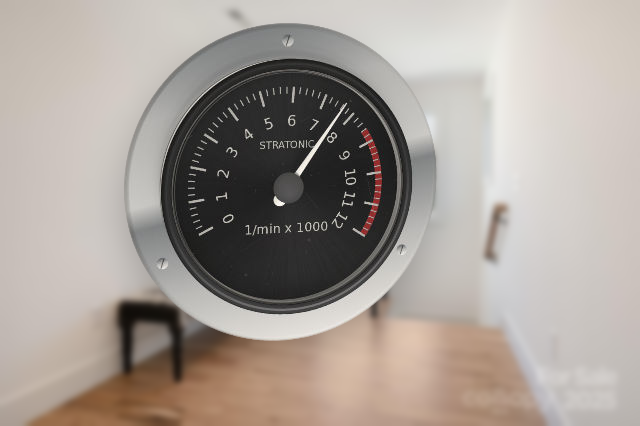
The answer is rpm 7600
